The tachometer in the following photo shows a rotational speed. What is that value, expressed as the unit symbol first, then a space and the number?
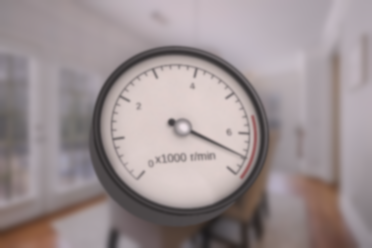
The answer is rpm 6600
